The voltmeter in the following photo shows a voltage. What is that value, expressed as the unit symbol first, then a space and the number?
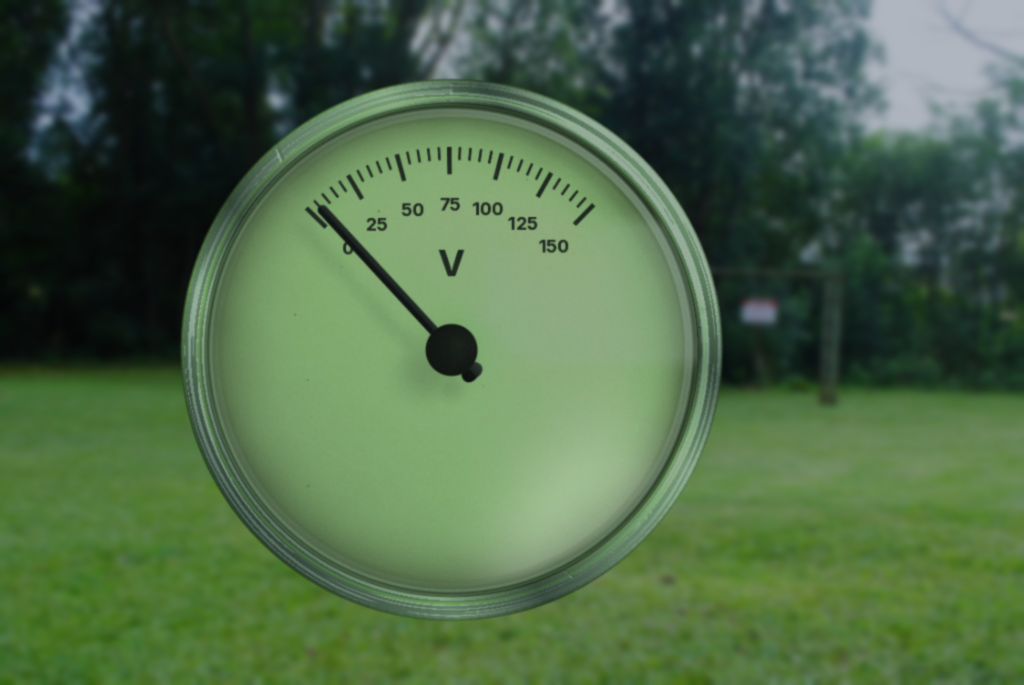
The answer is V 5
